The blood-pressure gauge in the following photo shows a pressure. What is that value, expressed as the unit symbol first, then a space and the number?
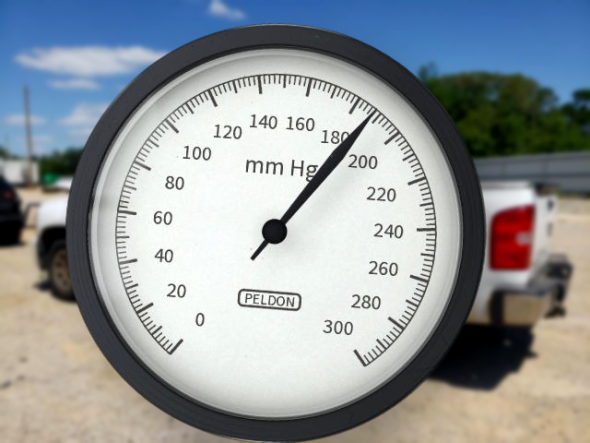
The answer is mmHg 188
